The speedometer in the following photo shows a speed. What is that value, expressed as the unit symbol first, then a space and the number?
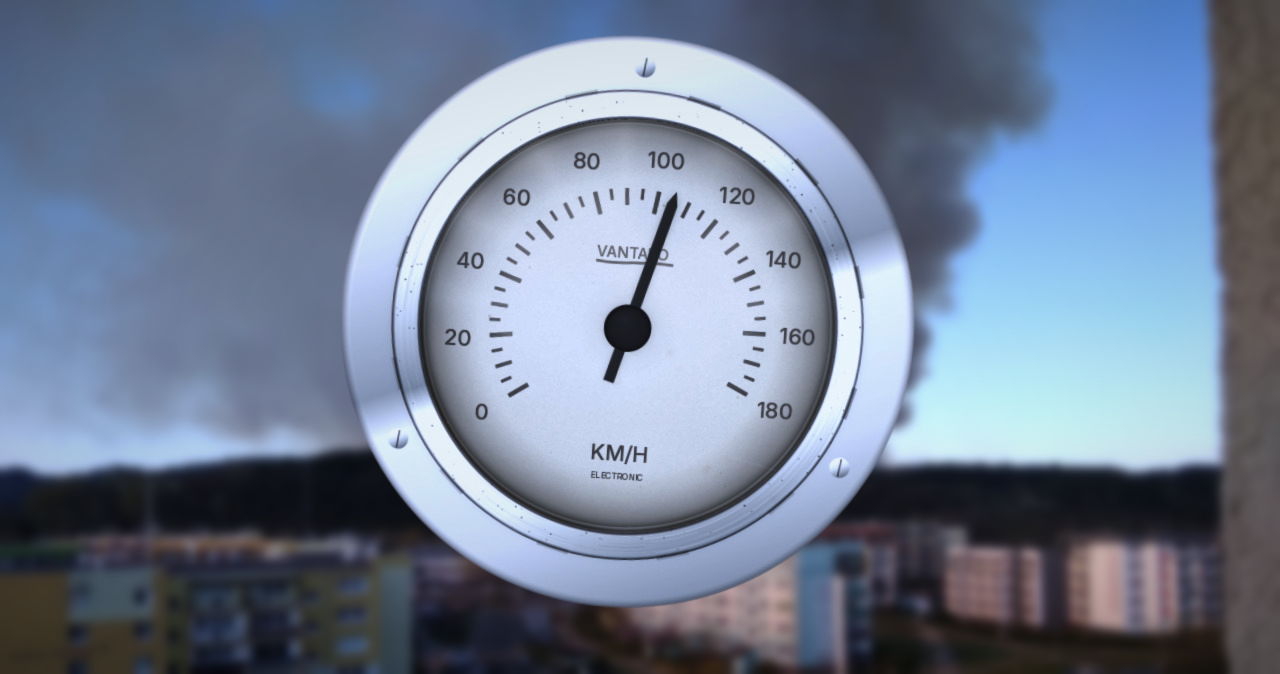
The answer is km/h 105
